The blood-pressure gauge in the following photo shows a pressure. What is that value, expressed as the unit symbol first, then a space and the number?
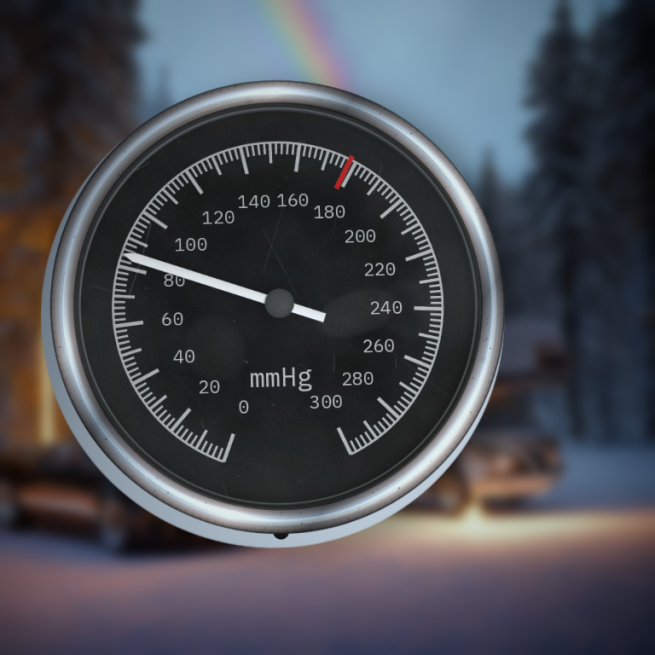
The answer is mmHg 84
